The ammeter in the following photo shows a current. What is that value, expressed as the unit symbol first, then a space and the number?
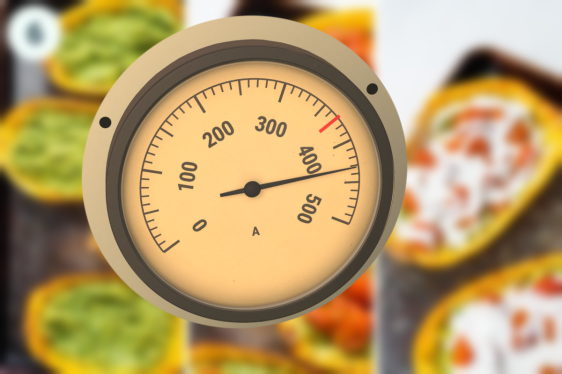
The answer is A 430
